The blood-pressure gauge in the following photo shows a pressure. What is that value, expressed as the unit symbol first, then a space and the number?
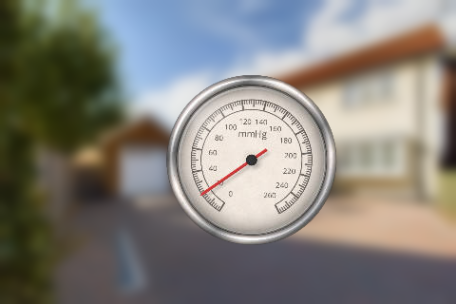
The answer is mmHg 20
